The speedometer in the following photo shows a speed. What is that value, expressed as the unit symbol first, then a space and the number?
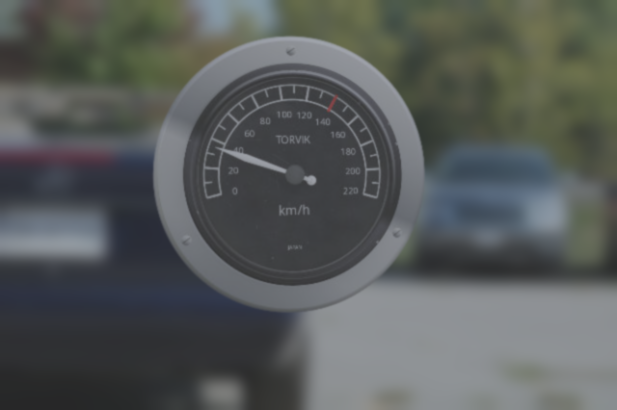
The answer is km/h 35
